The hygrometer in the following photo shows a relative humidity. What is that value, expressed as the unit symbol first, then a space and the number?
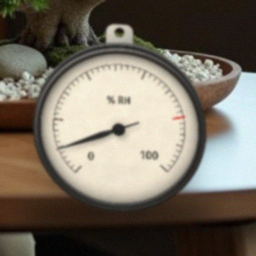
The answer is % 10
